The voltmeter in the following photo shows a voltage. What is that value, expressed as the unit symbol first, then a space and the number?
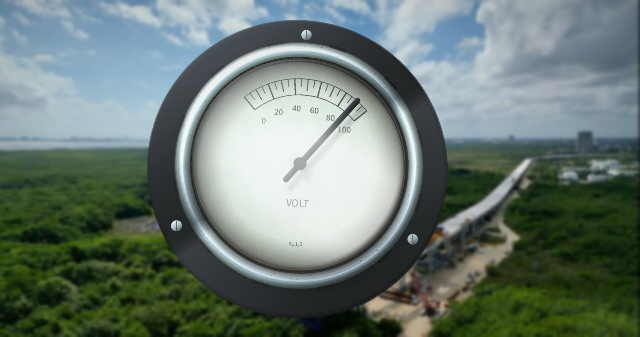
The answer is V 90
